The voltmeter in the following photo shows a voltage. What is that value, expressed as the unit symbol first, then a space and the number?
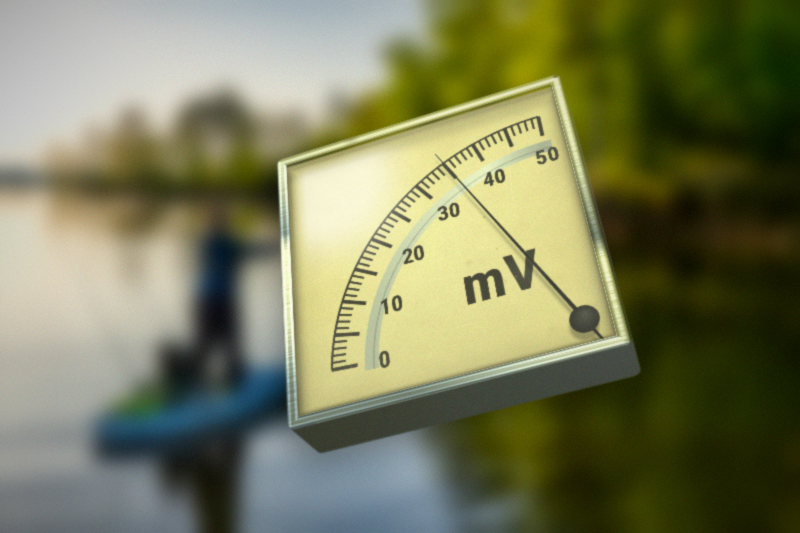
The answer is mV 35
